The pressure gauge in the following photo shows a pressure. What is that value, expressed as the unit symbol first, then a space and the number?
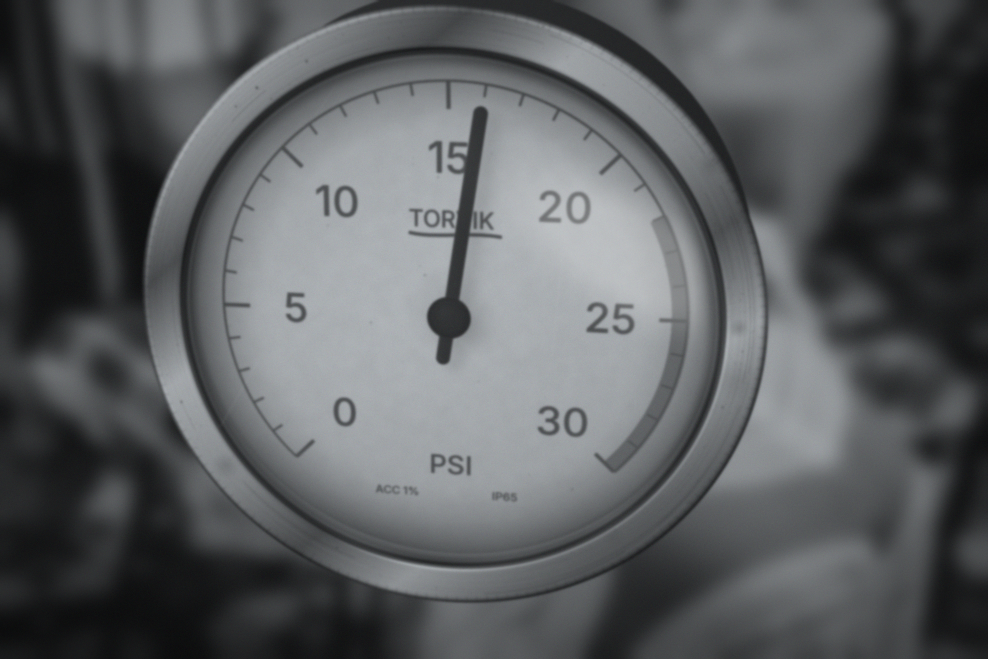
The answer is psi 16
